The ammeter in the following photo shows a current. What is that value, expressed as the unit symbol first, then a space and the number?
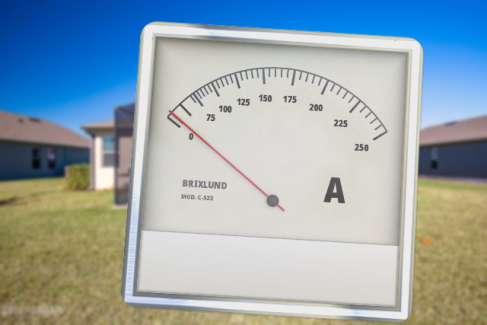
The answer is A 25
